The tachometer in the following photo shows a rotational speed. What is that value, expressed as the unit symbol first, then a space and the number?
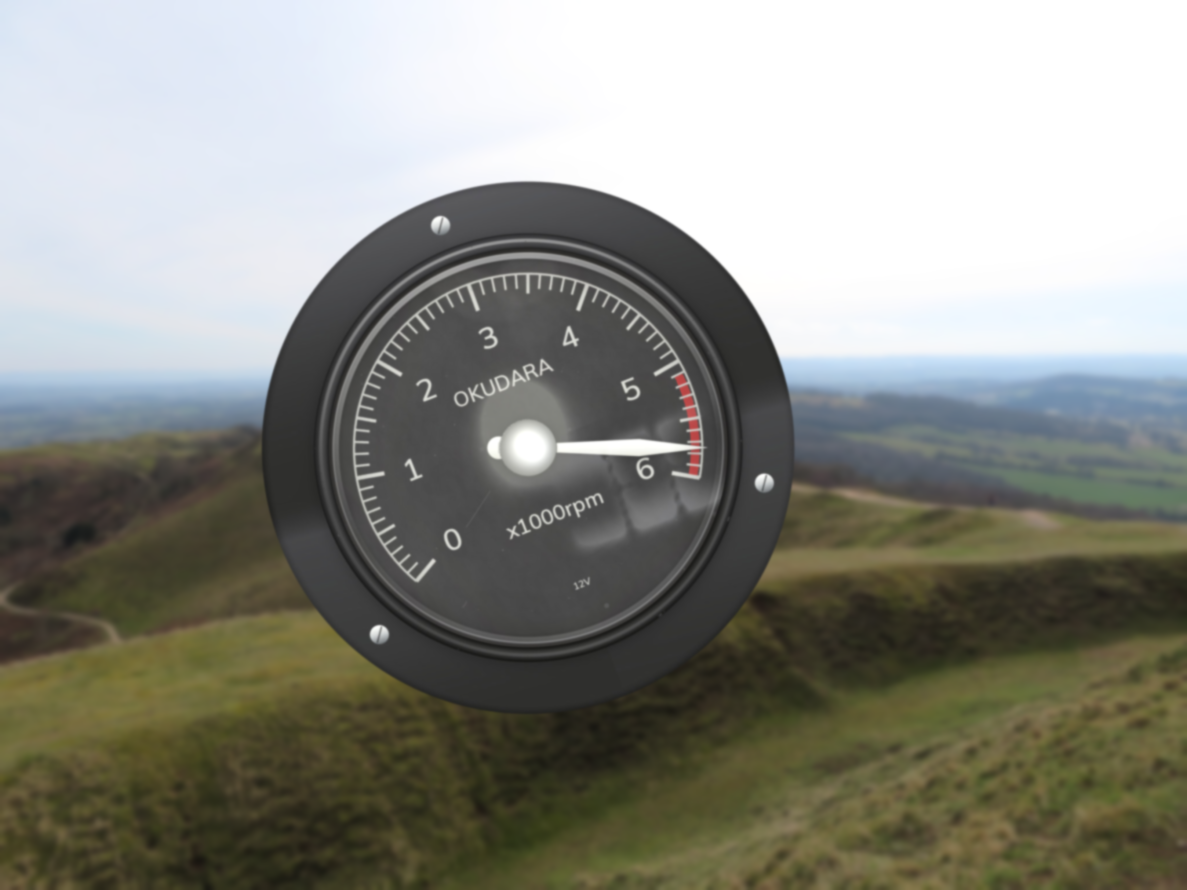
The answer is rpm 5750
